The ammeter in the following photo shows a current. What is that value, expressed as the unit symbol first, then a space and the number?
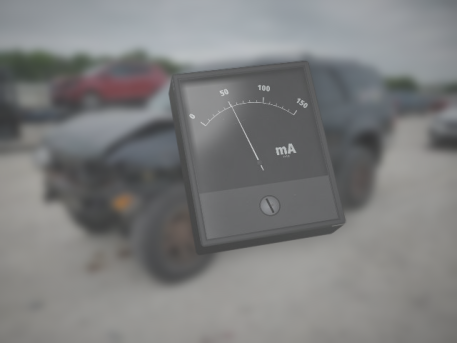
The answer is mA 50
